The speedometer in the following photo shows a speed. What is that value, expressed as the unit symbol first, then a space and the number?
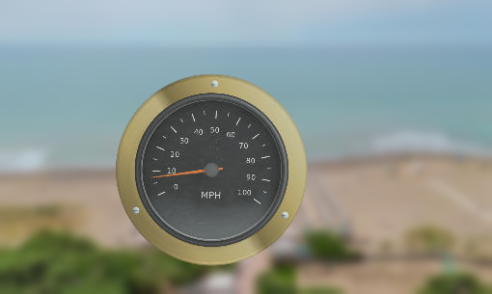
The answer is mph 7.5
